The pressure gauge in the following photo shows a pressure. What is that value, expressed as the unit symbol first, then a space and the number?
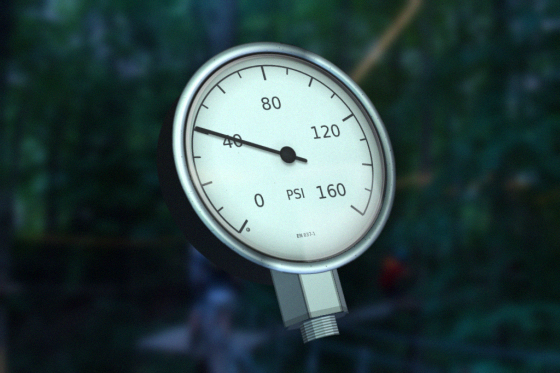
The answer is psi 40
